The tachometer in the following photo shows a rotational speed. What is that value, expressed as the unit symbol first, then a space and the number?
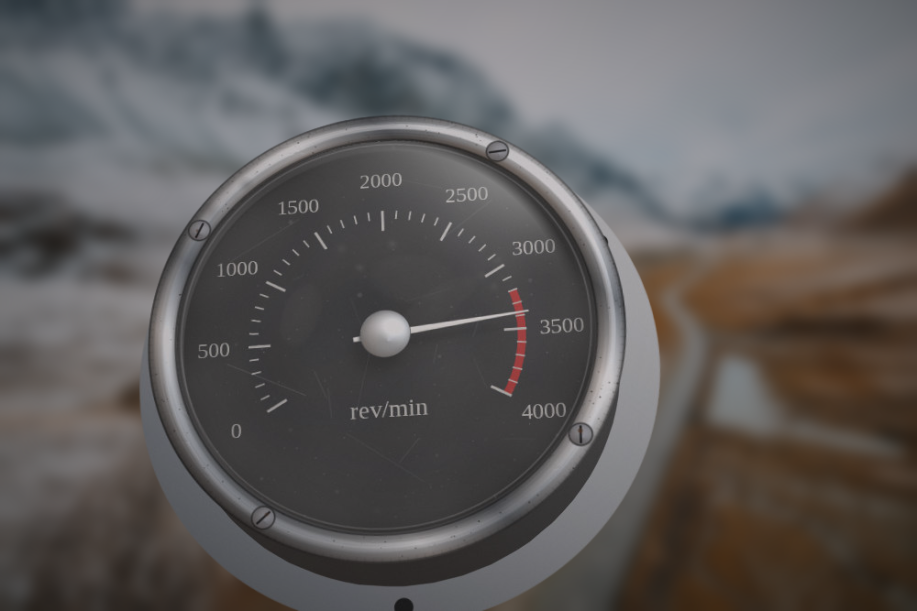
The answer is rpm 3400
